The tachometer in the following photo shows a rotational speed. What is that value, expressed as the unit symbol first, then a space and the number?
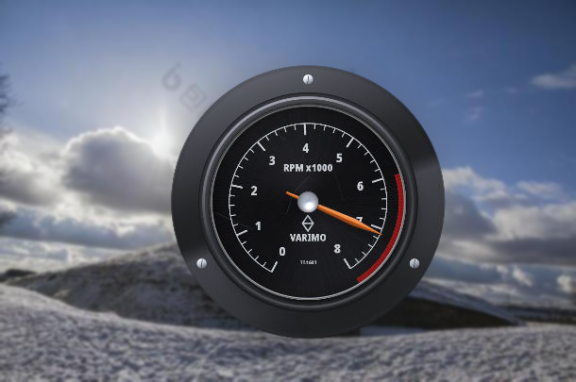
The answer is rpm 7100
